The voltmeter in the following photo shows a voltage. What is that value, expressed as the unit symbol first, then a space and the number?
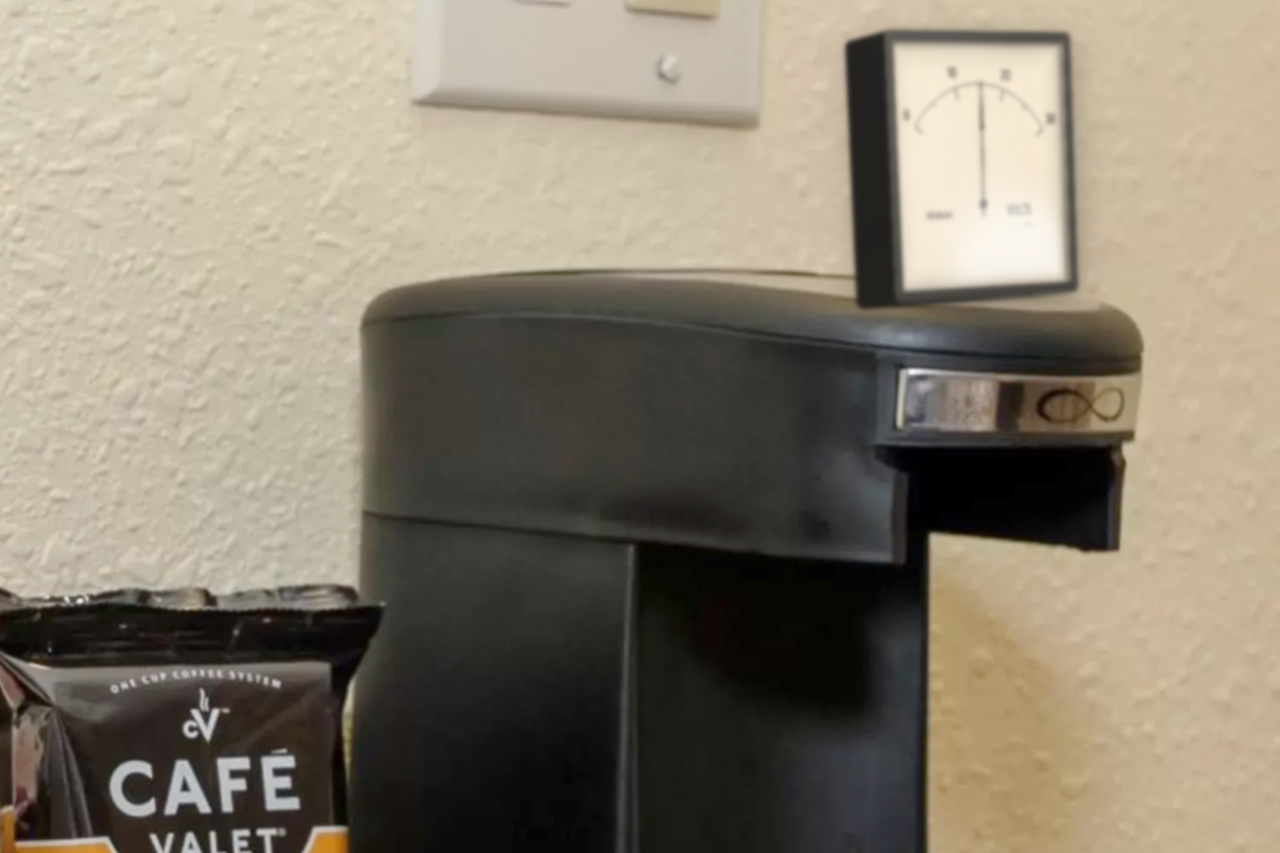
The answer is V 15
